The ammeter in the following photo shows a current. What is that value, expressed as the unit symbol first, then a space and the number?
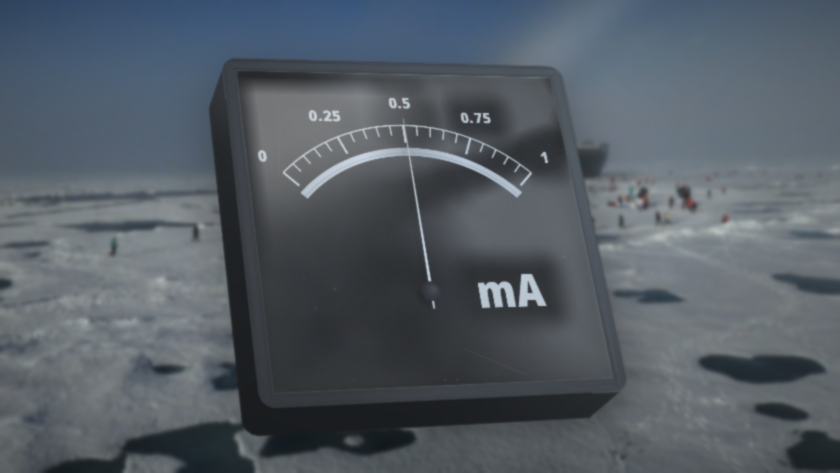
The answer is mA 0.5
